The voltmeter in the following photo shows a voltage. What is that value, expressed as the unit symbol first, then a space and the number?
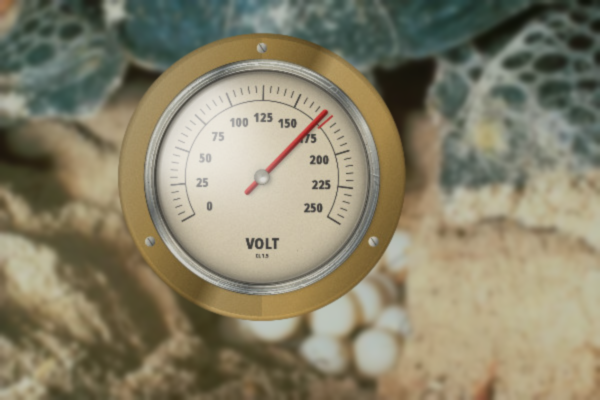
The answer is V 170
